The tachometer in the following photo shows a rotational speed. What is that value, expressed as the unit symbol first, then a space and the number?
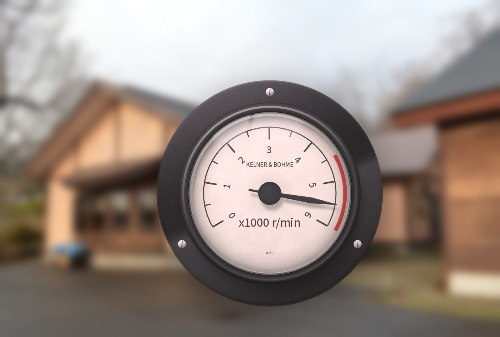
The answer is rpm 5500
